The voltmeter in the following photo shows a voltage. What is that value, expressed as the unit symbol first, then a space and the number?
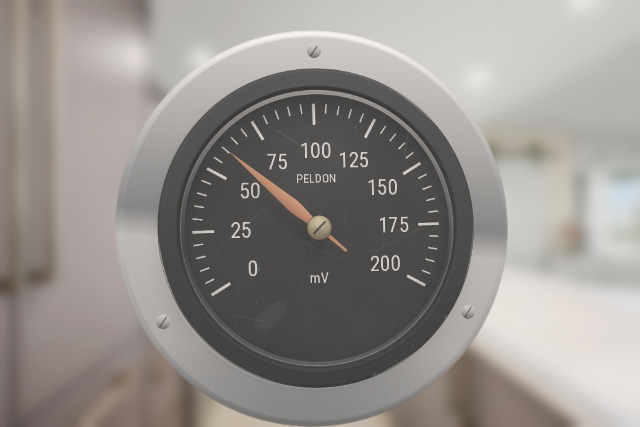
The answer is mV 60
